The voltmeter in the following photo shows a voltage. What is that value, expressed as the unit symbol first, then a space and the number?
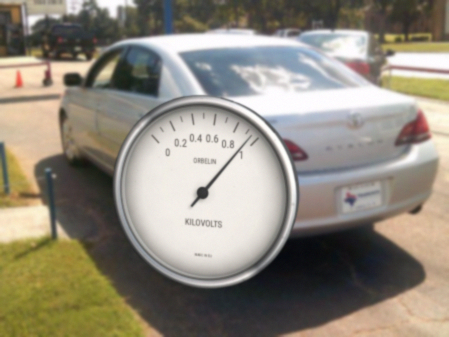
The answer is kV 0.95
